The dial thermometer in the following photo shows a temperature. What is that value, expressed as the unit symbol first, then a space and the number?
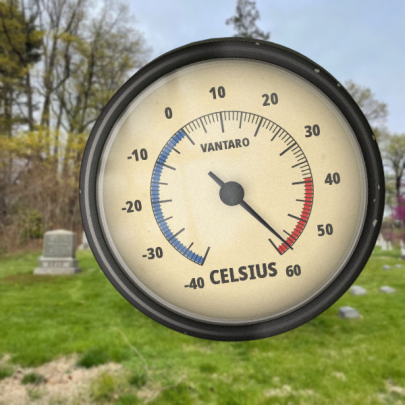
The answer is °C 57
